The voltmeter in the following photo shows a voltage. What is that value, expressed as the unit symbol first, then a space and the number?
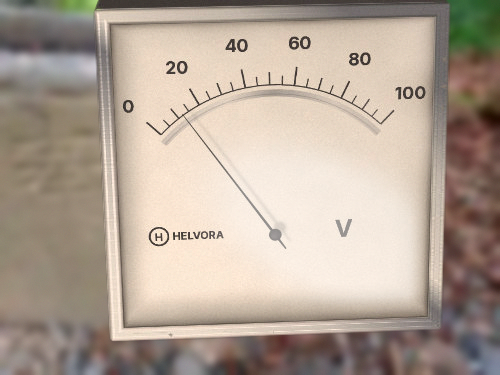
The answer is V 12.5
